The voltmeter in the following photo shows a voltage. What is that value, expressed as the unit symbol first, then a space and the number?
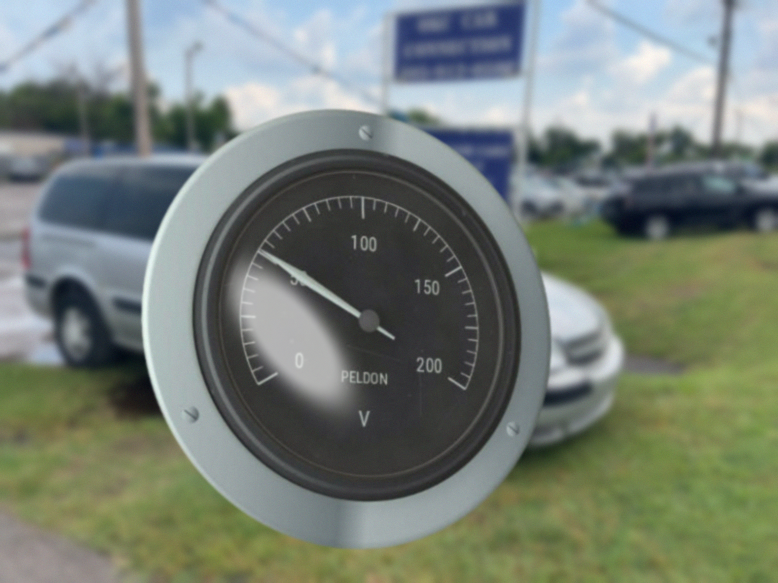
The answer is V 50
